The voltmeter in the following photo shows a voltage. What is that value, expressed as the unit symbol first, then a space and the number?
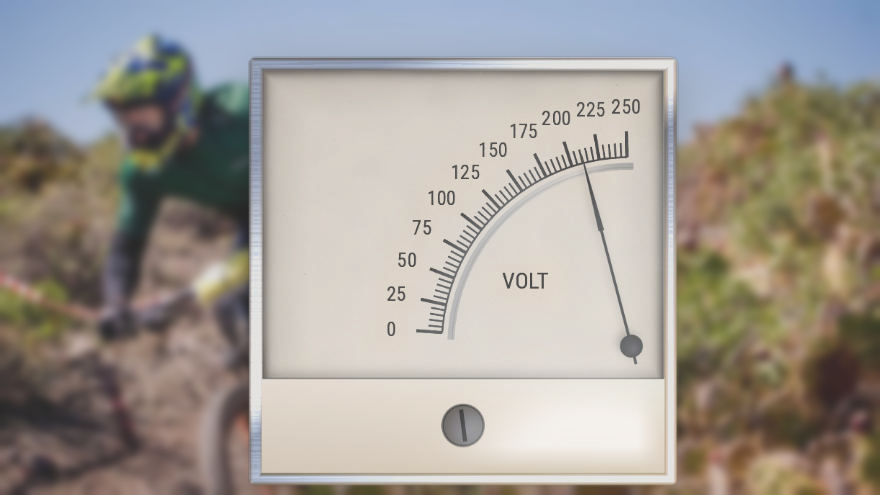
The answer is V 210
